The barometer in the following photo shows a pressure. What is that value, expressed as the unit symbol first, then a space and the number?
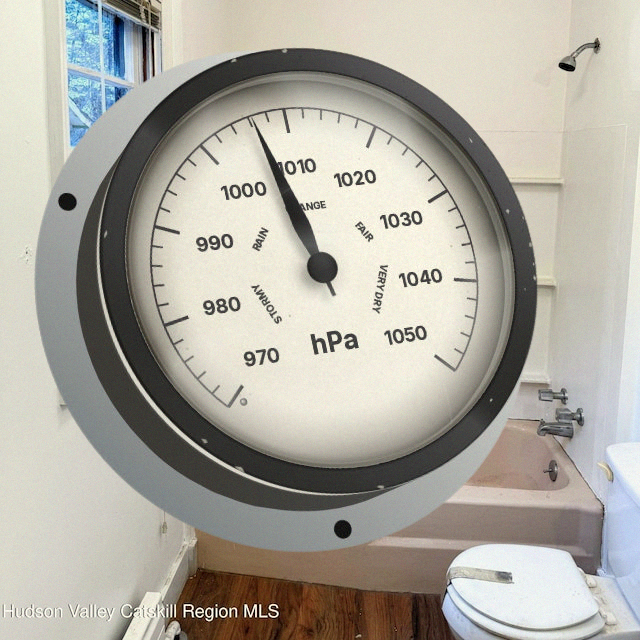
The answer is hPa 1006
